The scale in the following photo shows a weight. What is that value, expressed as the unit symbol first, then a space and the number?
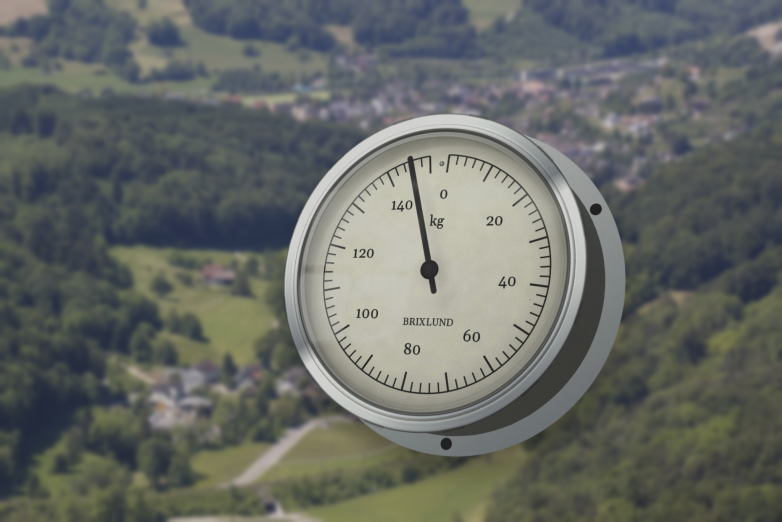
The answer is kg 146
